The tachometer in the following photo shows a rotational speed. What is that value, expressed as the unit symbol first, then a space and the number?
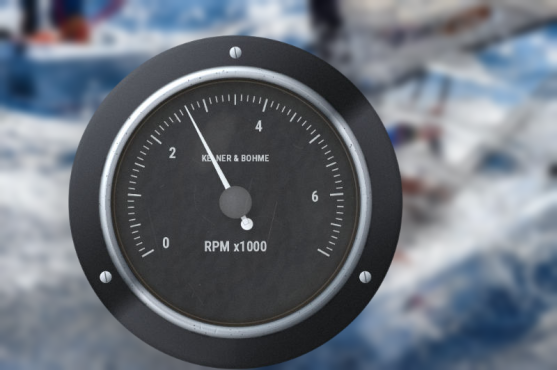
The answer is rpm 2700
